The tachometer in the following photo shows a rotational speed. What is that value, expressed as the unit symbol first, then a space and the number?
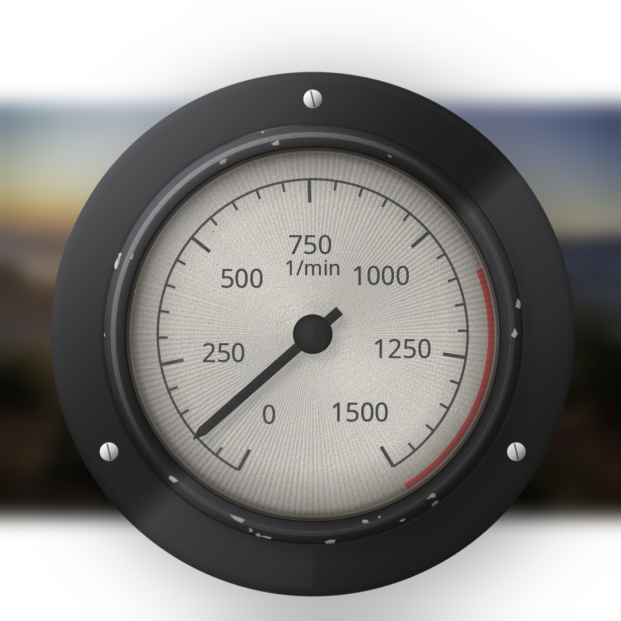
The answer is rpm 100
